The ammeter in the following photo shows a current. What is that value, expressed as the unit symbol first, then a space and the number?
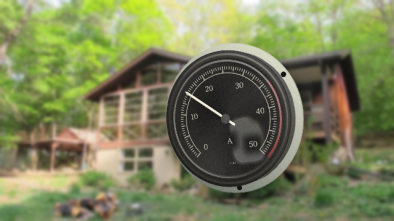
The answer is A 15
